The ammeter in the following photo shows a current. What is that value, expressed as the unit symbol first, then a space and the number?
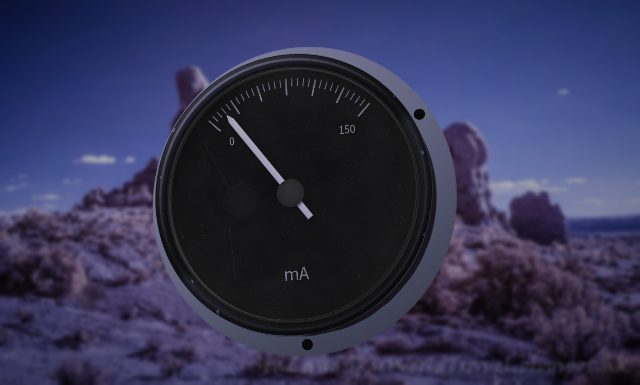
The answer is mA 15
